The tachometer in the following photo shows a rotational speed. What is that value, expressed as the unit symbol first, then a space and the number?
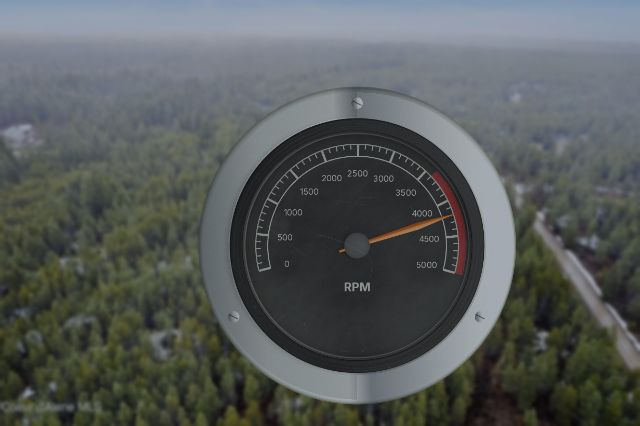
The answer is rpm 4200
